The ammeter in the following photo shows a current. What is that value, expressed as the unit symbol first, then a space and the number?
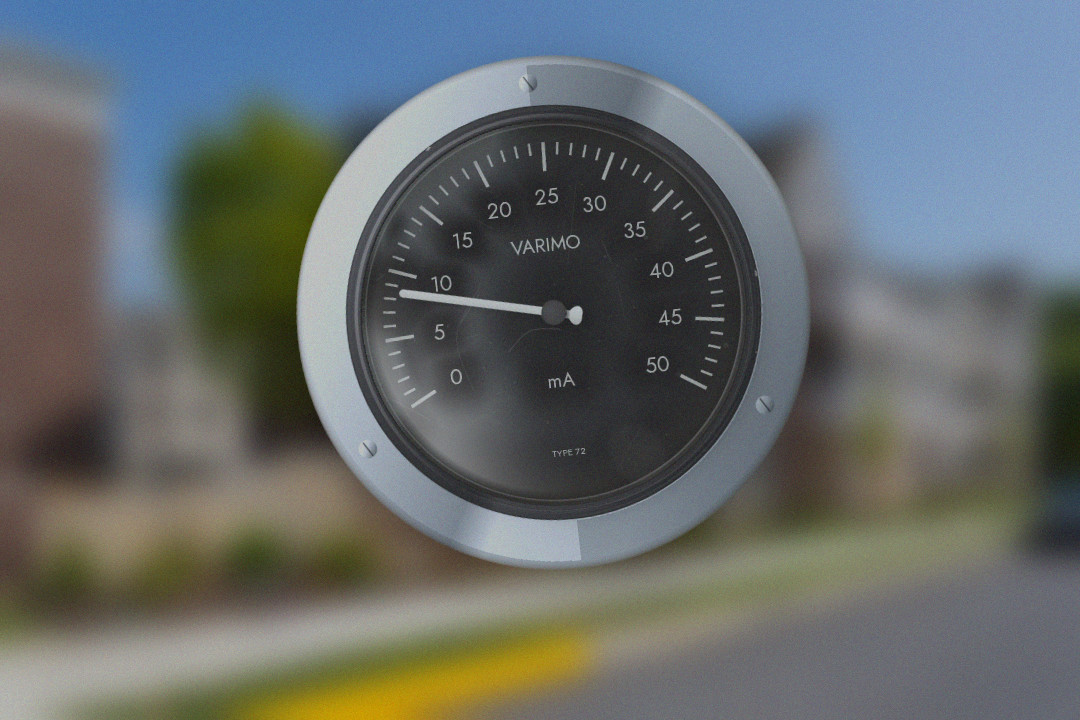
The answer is mA 8.5
